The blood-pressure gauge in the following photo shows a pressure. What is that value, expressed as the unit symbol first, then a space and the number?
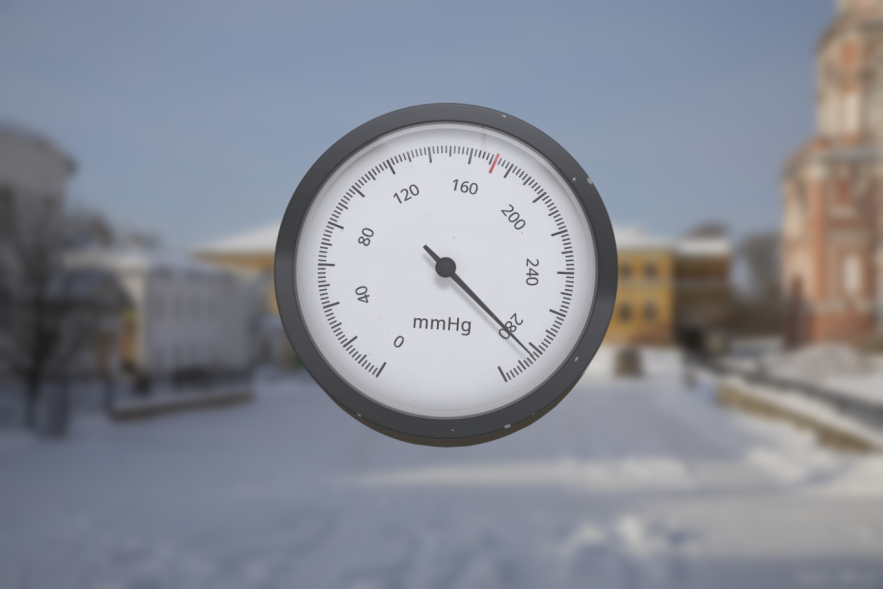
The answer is mmHg 284
